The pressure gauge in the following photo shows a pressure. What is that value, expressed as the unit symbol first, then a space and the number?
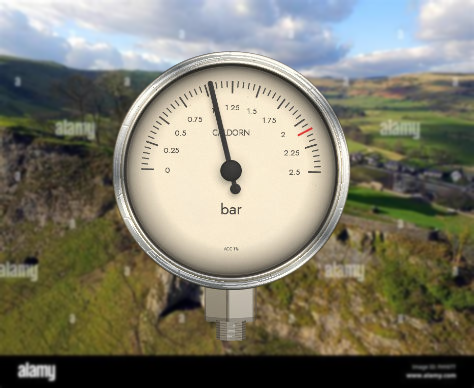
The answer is bar 1.05
